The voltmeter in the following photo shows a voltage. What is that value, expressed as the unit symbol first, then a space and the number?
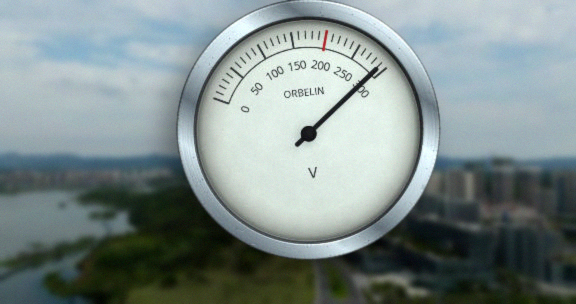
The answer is V 290
